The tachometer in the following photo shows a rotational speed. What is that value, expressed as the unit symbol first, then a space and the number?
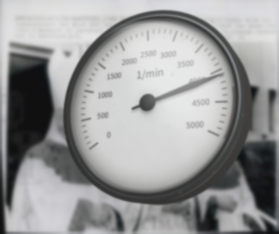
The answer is rpm 4100
